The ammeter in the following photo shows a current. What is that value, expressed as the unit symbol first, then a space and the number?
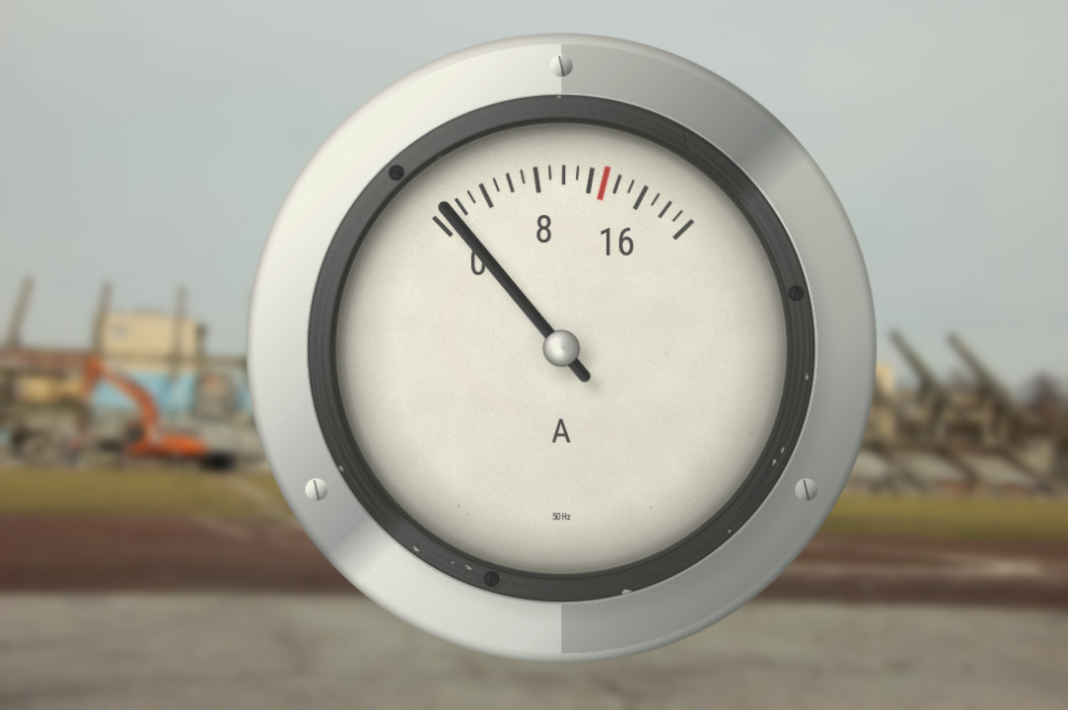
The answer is A 1
